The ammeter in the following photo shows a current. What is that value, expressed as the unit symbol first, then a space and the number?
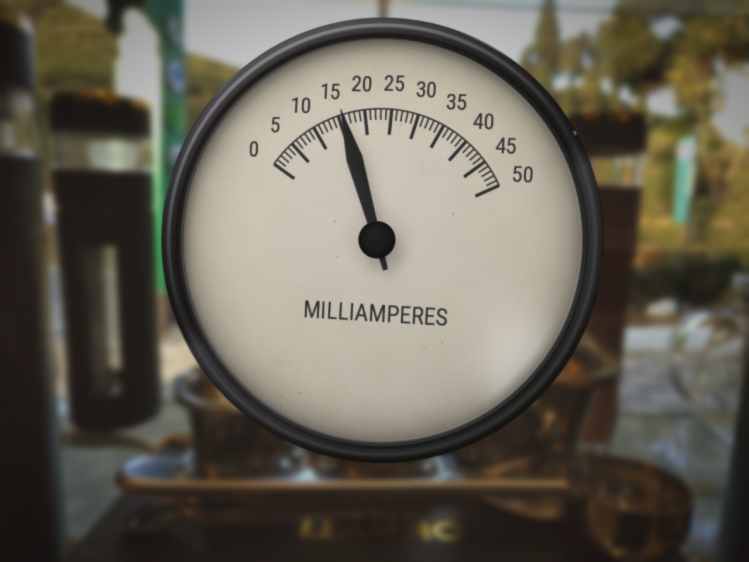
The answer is mA 16
